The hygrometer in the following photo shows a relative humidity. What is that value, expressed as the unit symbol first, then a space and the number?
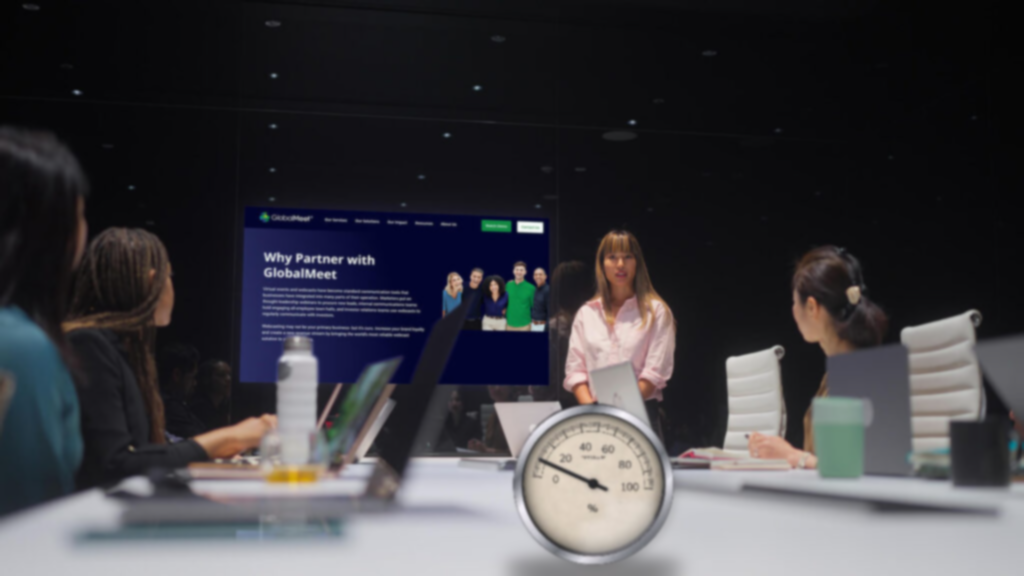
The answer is % 10
